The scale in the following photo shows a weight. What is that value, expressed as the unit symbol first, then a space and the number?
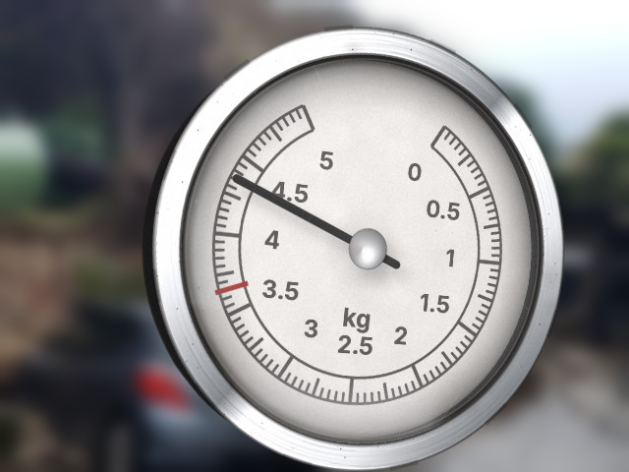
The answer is kg 4.35
